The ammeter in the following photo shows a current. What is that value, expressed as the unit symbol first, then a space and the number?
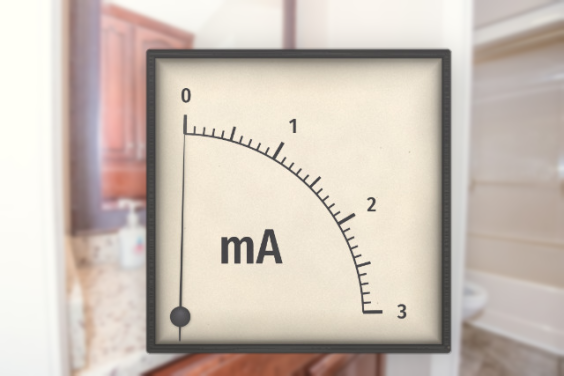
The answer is mA 0
